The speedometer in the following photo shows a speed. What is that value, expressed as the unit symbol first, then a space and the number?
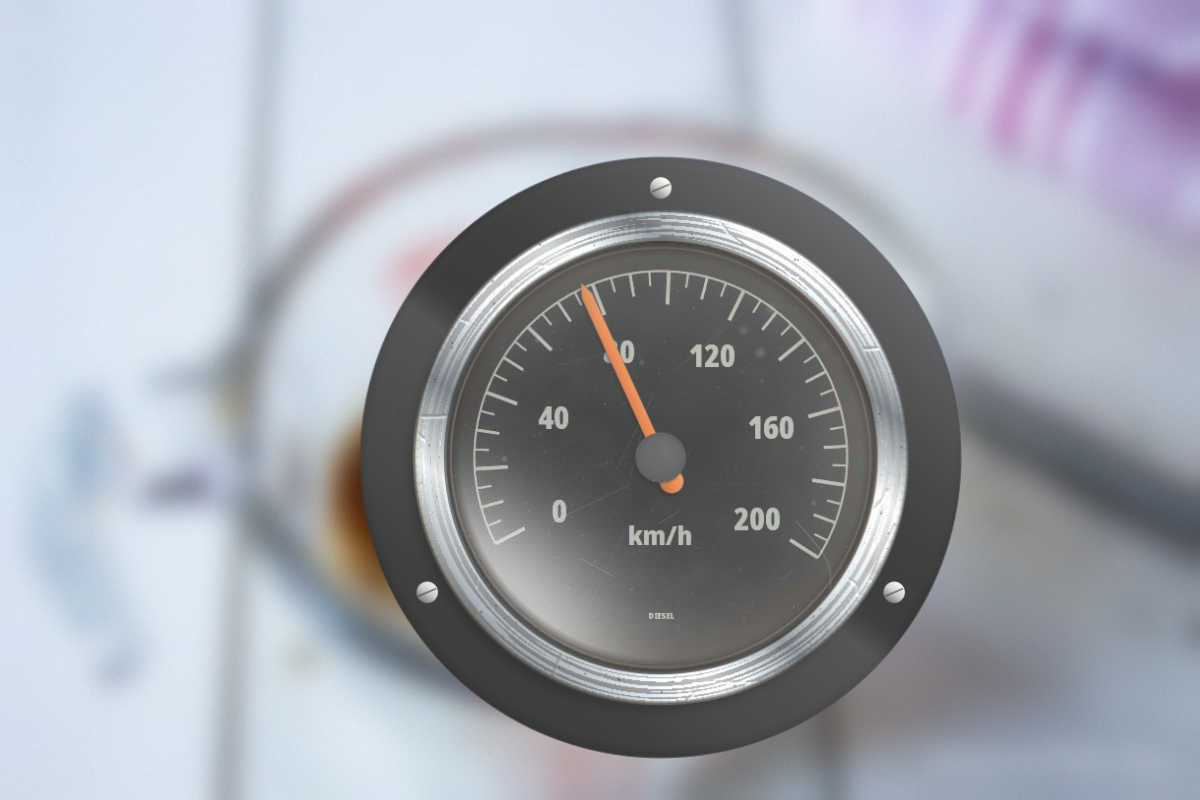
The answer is km/h 77.5
